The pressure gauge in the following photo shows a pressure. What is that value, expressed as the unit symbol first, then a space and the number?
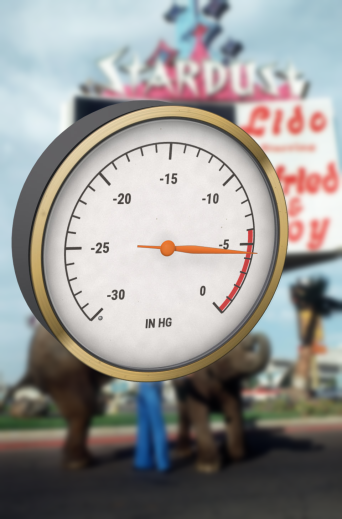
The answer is inHg -4.5
